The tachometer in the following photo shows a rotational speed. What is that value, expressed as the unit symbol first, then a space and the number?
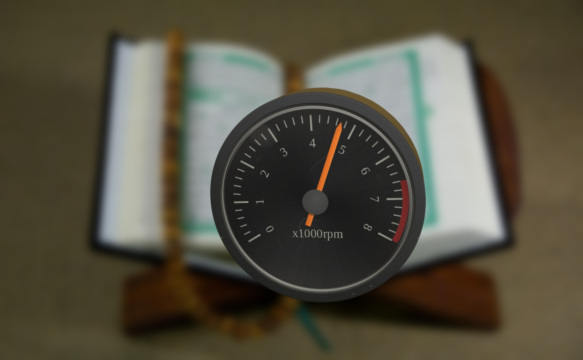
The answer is rpm 4700
